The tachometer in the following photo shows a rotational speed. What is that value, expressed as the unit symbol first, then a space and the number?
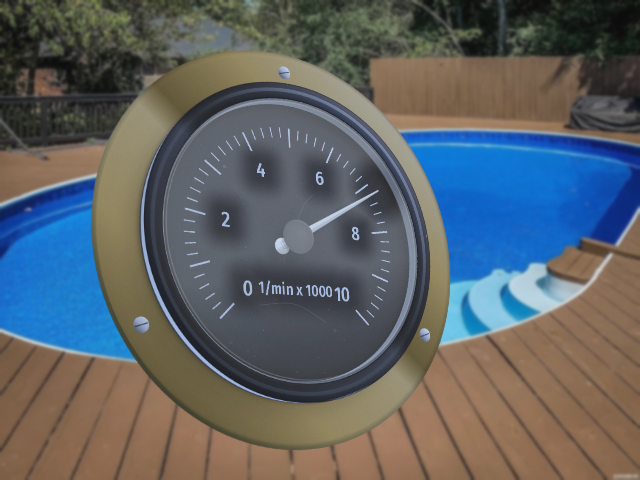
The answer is rpm 7200
